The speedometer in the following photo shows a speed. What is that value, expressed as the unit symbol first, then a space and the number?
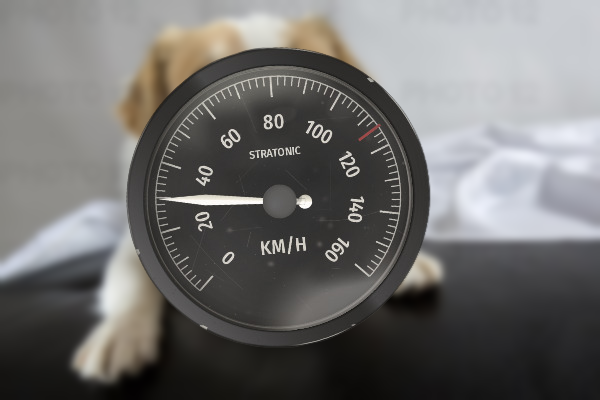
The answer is km/h 30
